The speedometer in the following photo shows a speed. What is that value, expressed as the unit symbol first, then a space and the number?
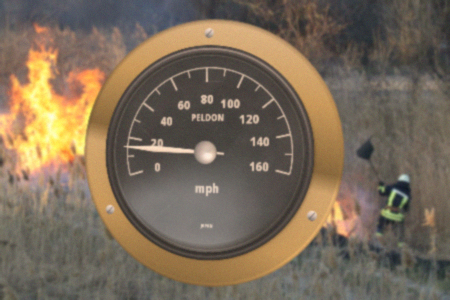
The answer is mph 15
